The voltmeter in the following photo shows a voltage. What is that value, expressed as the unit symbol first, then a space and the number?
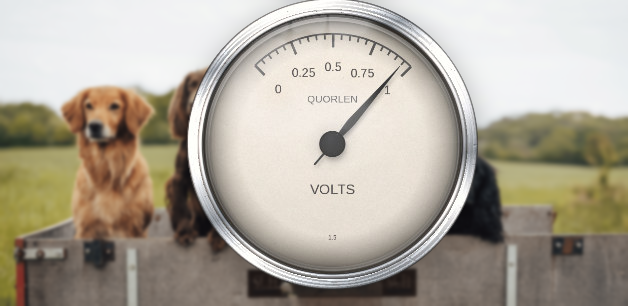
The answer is V 0.95
